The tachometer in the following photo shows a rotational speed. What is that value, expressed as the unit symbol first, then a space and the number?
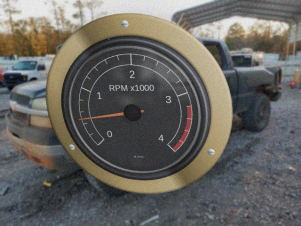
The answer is rpm 500
